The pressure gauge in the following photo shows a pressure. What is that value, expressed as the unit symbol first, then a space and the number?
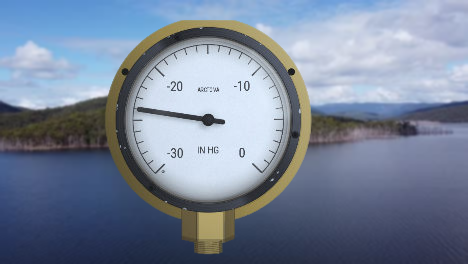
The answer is inHg -24
